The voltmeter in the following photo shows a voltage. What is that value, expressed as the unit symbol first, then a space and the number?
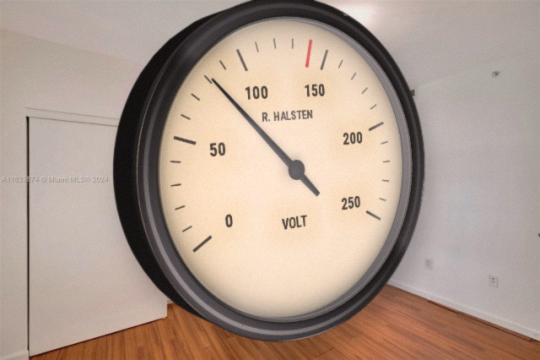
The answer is V 80
